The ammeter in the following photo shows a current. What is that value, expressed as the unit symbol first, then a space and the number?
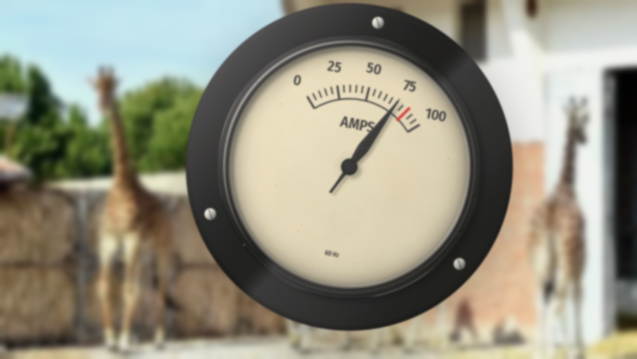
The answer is A 75
